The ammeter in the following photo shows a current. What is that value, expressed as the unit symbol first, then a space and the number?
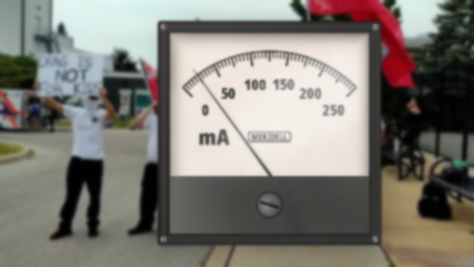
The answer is mA 25
